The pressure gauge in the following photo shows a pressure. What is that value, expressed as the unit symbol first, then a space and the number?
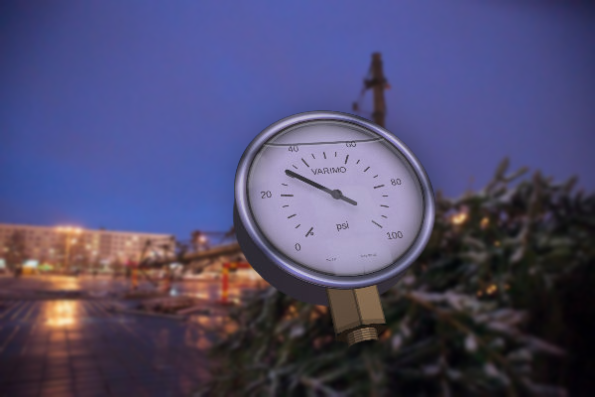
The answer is psi 30
